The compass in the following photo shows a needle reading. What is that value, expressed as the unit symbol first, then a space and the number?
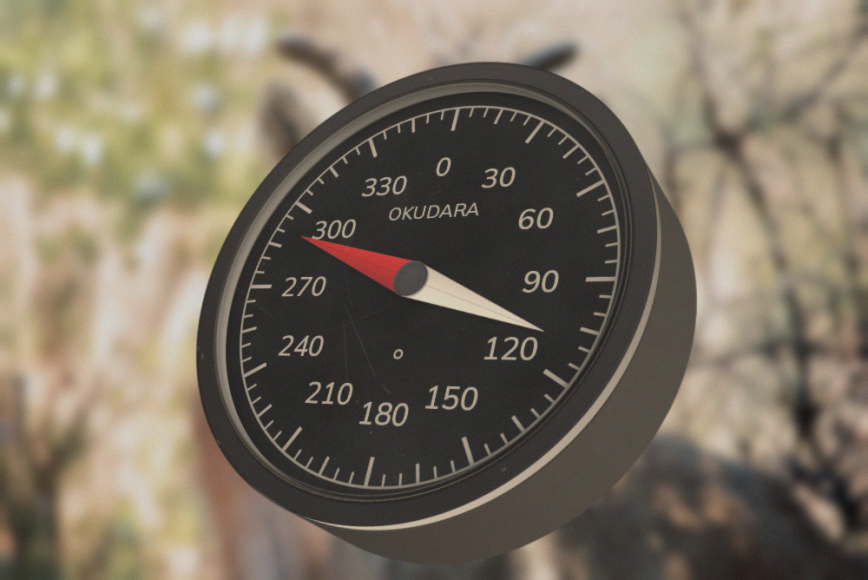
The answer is ° 290
